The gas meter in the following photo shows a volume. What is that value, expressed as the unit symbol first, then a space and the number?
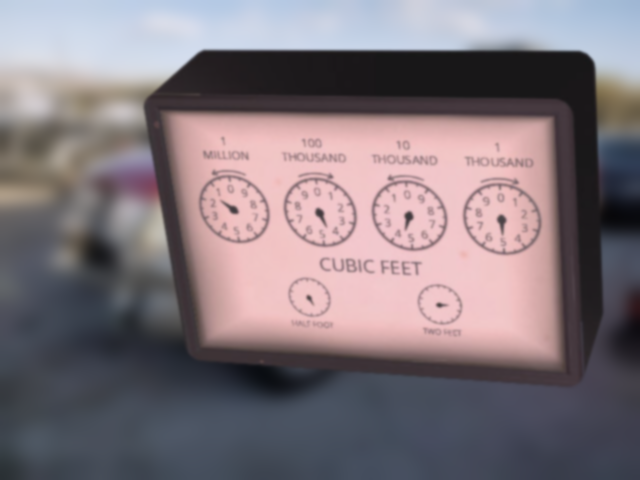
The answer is ft³ 144500
